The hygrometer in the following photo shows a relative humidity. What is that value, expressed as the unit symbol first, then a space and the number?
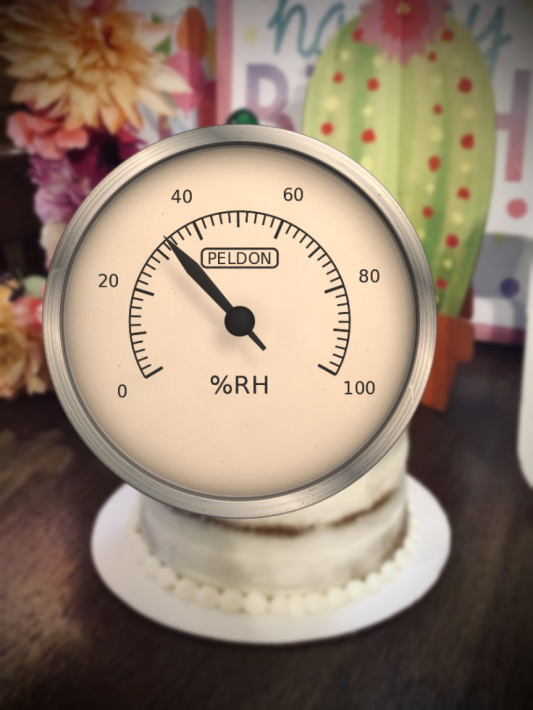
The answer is % 33
